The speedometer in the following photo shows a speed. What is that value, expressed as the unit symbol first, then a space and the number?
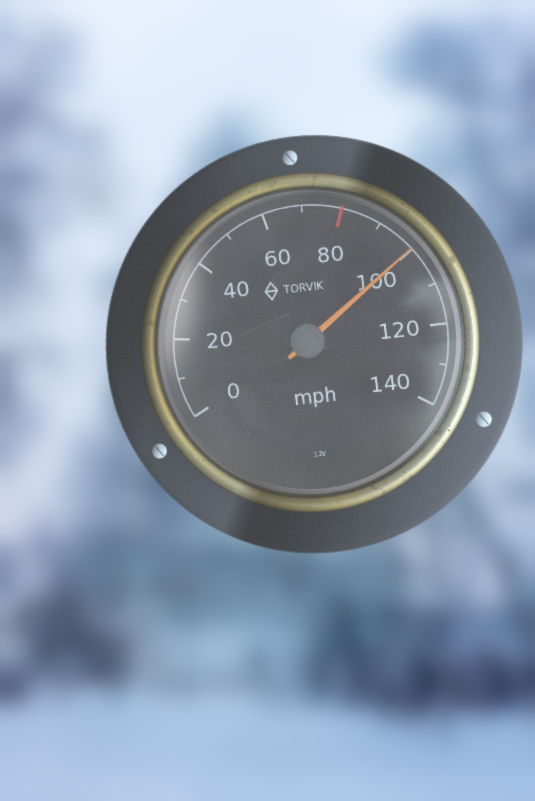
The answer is mph 100
